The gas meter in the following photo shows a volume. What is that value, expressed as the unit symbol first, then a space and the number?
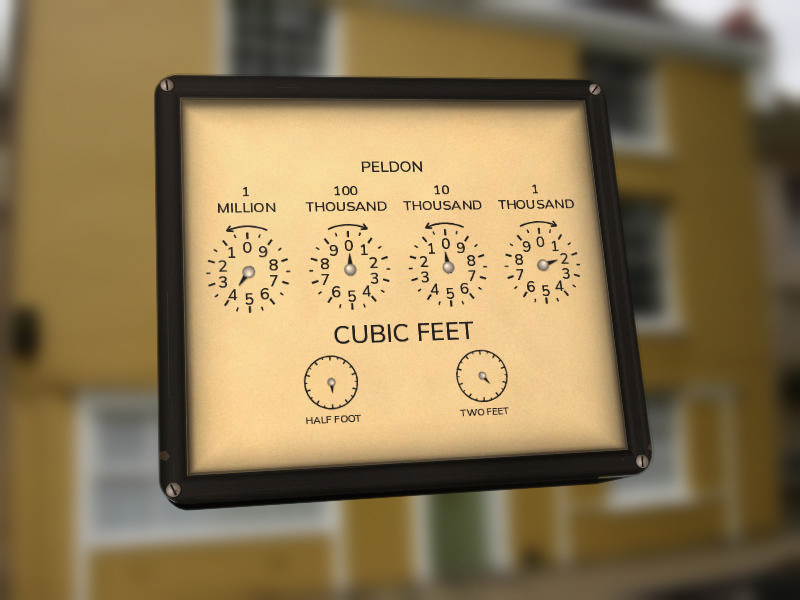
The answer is ft³ 400200
